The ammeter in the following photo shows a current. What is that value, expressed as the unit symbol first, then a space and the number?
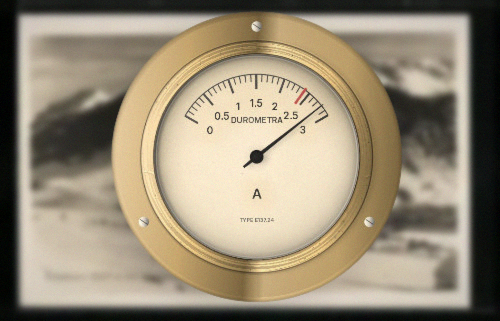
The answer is A 2.8
